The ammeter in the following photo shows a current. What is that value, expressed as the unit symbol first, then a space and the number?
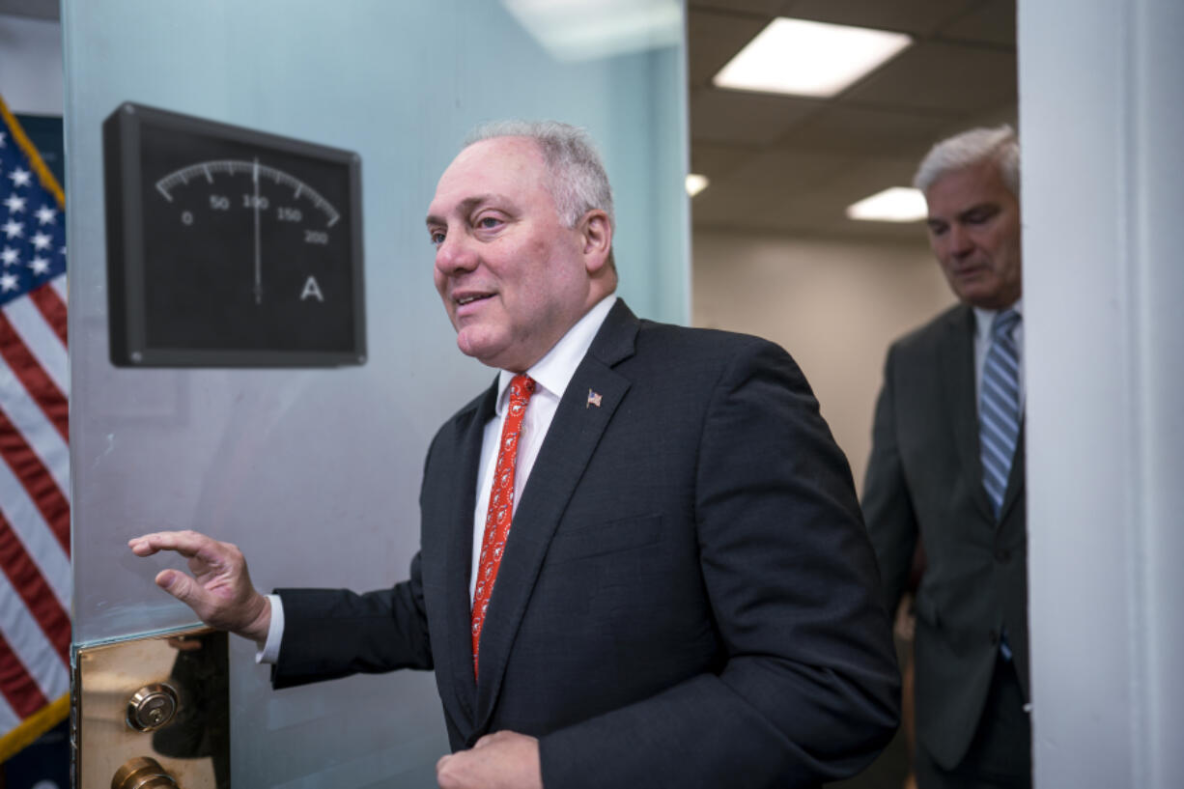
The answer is A 100
